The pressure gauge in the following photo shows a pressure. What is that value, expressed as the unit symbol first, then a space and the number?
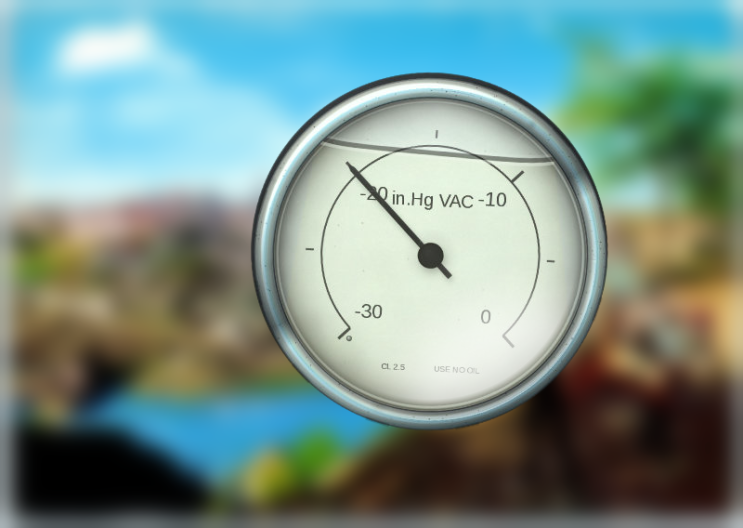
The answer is inHg -20
